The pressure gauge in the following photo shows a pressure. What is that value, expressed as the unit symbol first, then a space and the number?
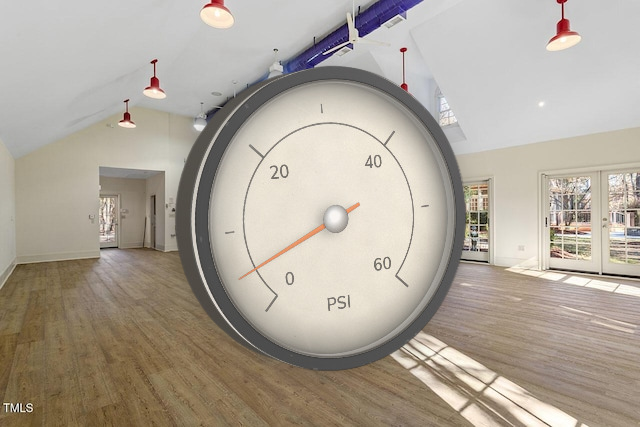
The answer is psi 5
